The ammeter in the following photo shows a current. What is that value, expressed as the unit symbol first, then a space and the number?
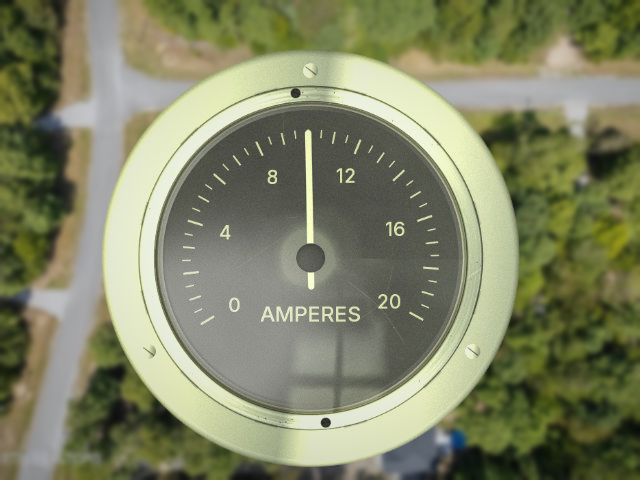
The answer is A 10
